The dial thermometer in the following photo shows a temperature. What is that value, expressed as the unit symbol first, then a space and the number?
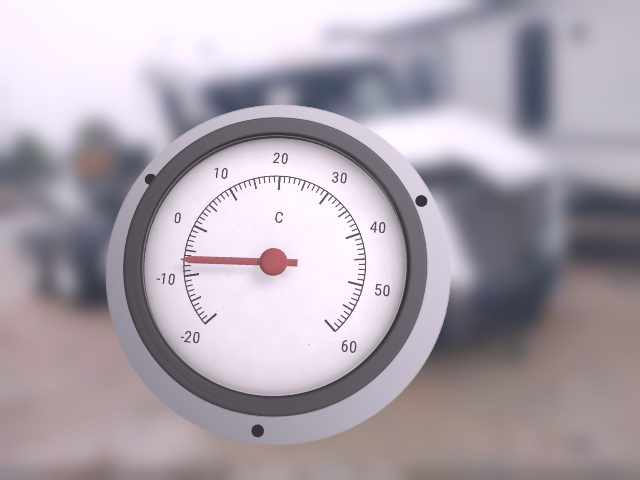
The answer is °C -7
